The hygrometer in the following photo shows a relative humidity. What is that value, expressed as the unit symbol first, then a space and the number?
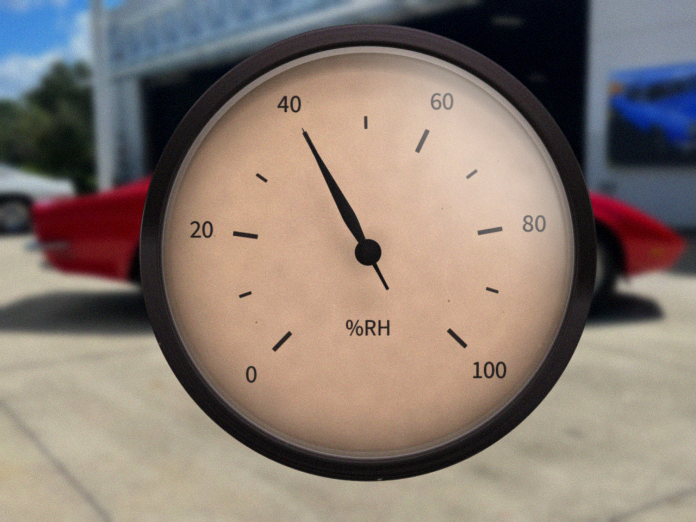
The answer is % 40
